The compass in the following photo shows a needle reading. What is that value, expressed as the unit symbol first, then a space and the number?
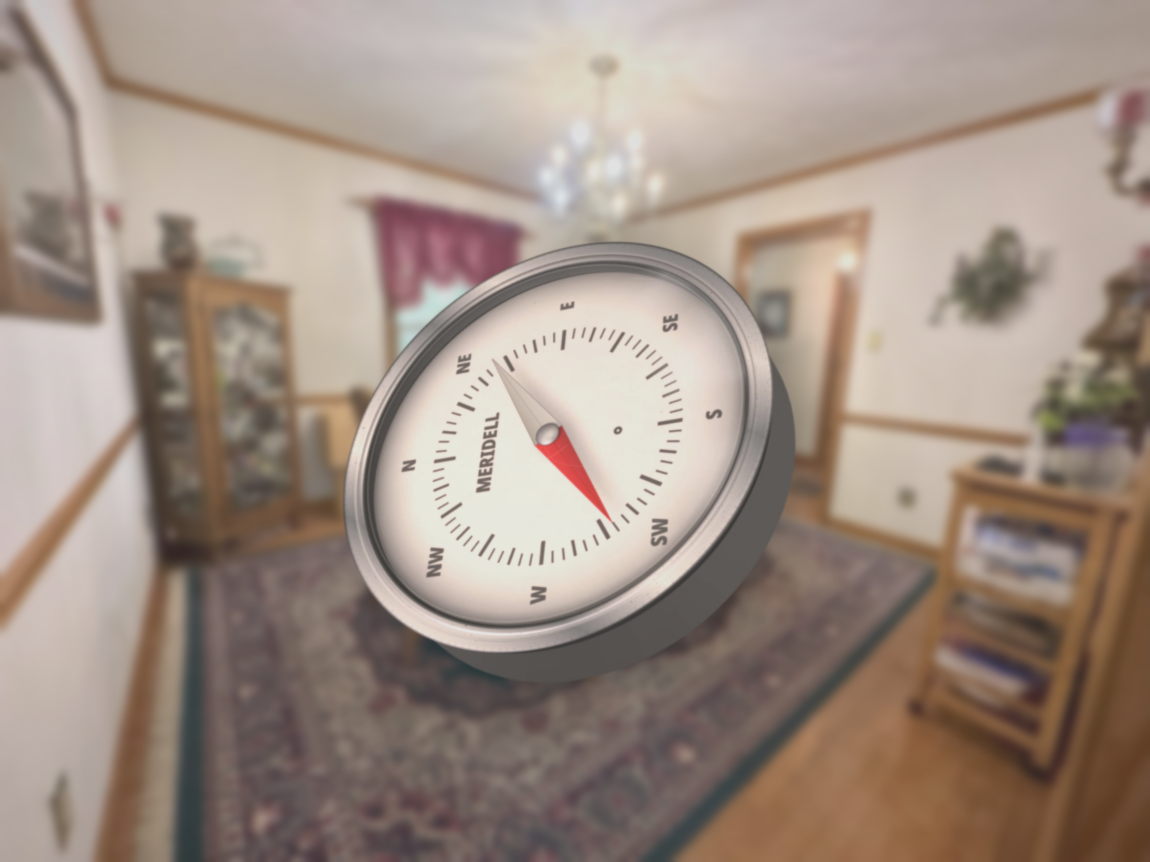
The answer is ° 235
